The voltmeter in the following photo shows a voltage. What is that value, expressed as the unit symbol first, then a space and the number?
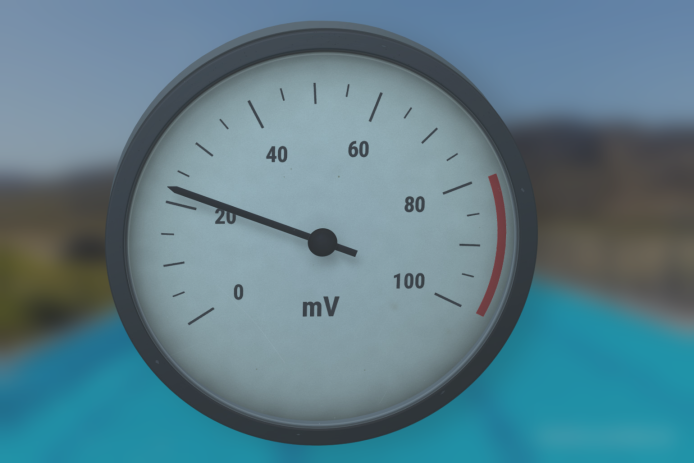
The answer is mV 22.5
